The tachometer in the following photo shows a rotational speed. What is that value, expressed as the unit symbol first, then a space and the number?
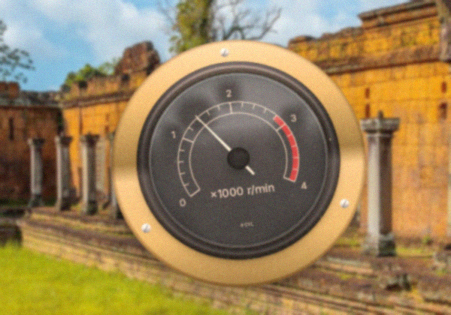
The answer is rpm 1400
